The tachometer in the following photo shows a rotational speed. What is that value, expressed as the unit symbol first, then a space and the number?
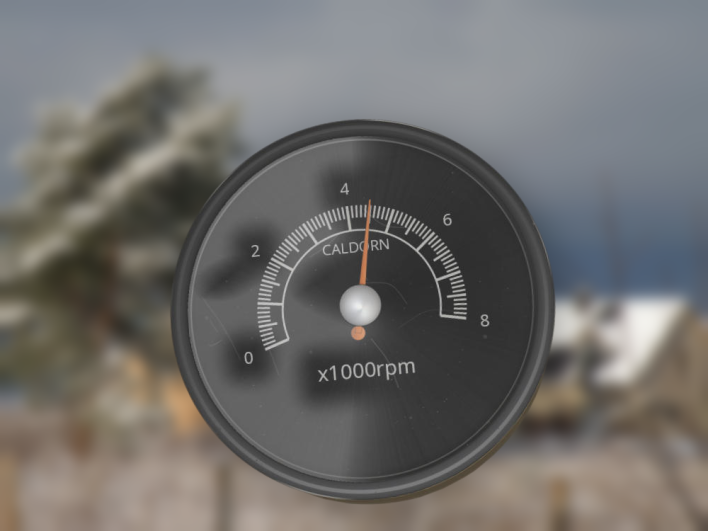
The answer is rpm 4500
